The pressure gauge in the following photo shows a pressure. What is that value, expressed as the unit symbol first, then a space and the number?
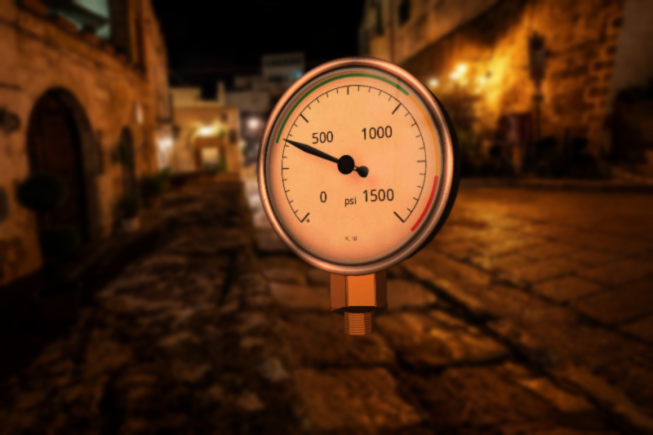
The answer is psi 375
